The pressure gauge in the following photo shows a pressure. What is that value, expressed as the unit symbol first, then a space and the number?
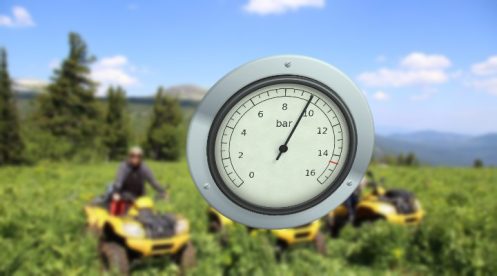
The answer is bar 9.5
